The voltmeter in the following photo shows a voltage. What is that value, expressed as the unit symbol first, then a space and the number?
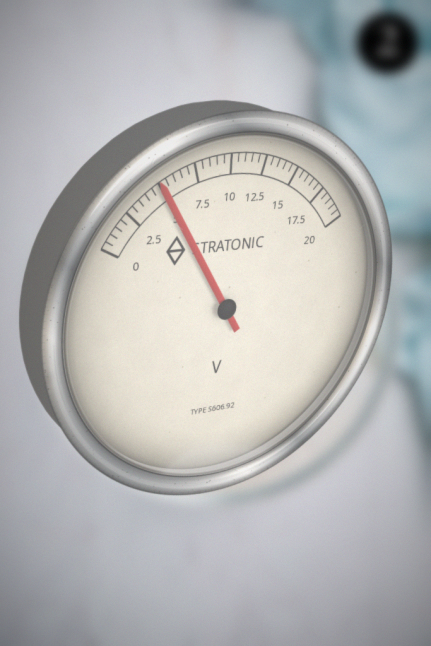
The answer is V 5
